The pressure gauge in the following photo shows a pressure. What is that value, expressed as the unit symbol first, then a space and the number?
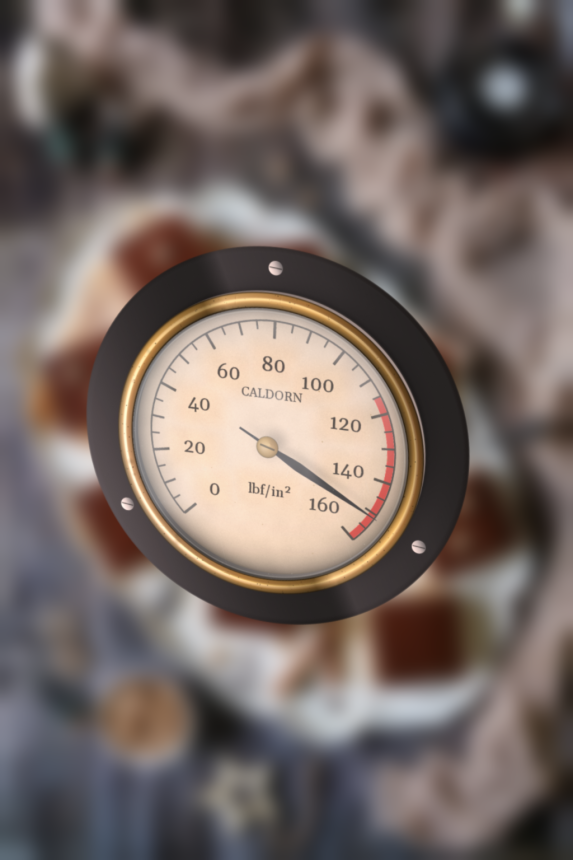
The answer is psi 150
